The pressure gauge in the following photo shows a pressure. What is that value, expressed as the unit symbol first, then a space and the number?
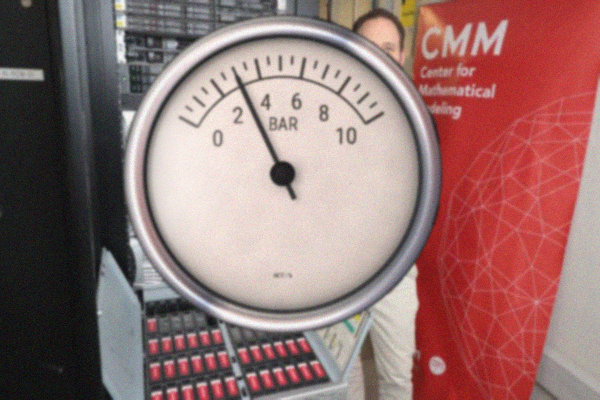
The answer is bar 3
